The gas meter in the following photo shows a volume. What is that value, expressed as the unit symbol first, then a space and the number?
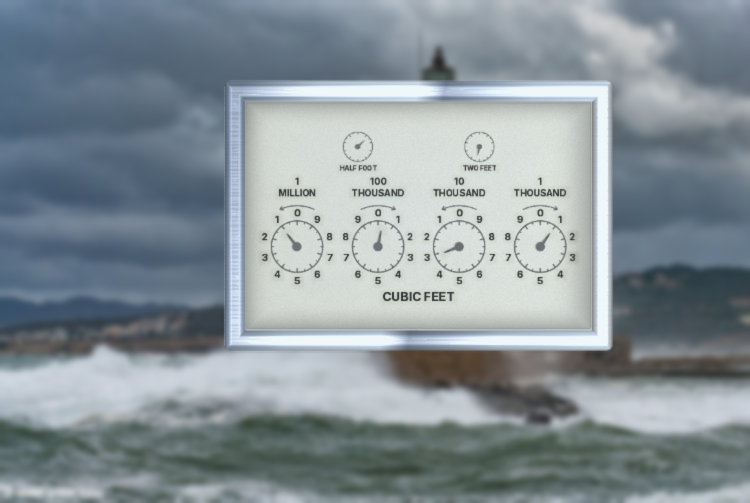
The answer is ft³ 103100
